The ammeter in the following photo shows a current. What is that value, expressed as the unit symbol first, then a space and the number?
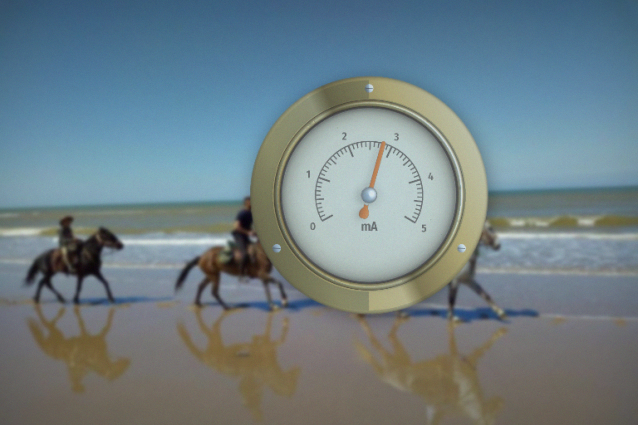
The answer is mA 2.8
